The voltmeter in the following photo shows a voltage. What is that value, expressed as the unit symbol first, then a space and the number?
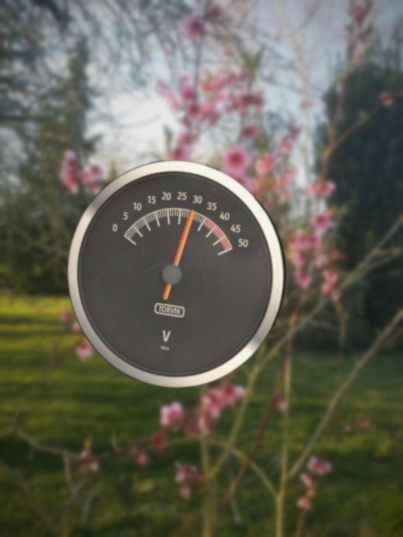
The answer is V 30
